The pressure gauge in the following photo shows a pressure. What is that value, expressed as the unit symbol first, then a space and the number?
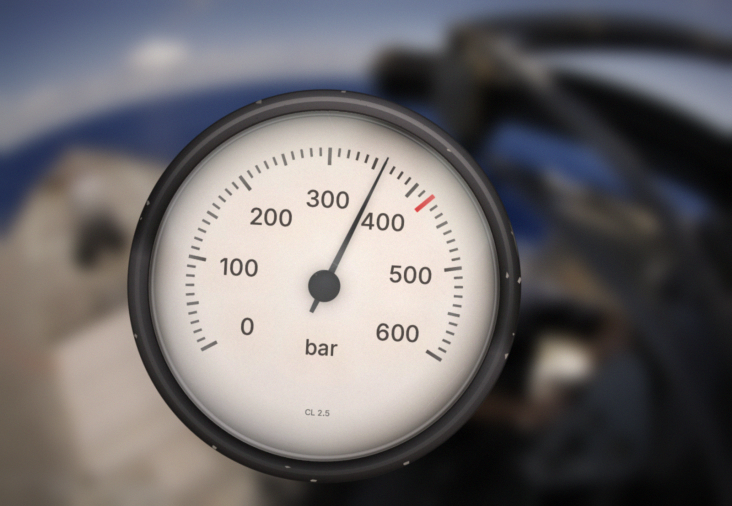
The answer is bar 360
